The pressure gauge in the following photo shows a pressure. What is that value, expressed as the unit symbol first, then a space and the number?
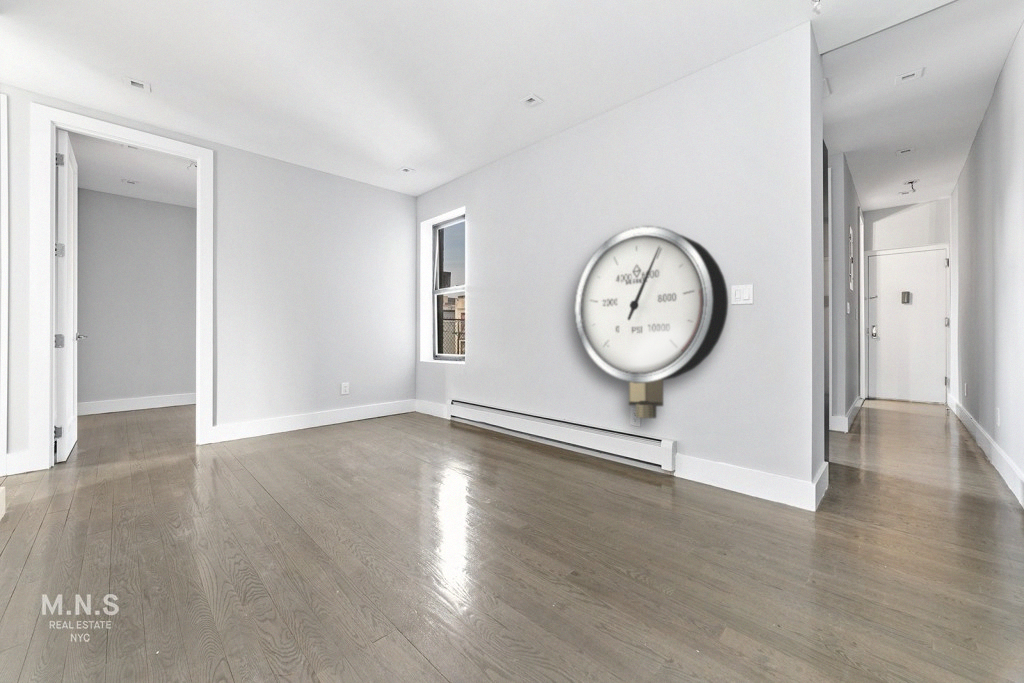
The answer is psi 6000
